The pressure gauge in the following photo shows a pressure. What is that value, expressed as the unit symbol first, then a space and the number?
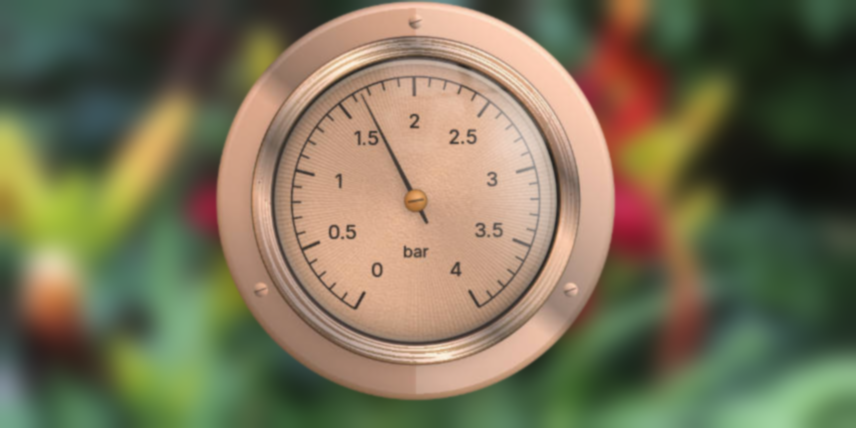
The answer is bar 1.65
